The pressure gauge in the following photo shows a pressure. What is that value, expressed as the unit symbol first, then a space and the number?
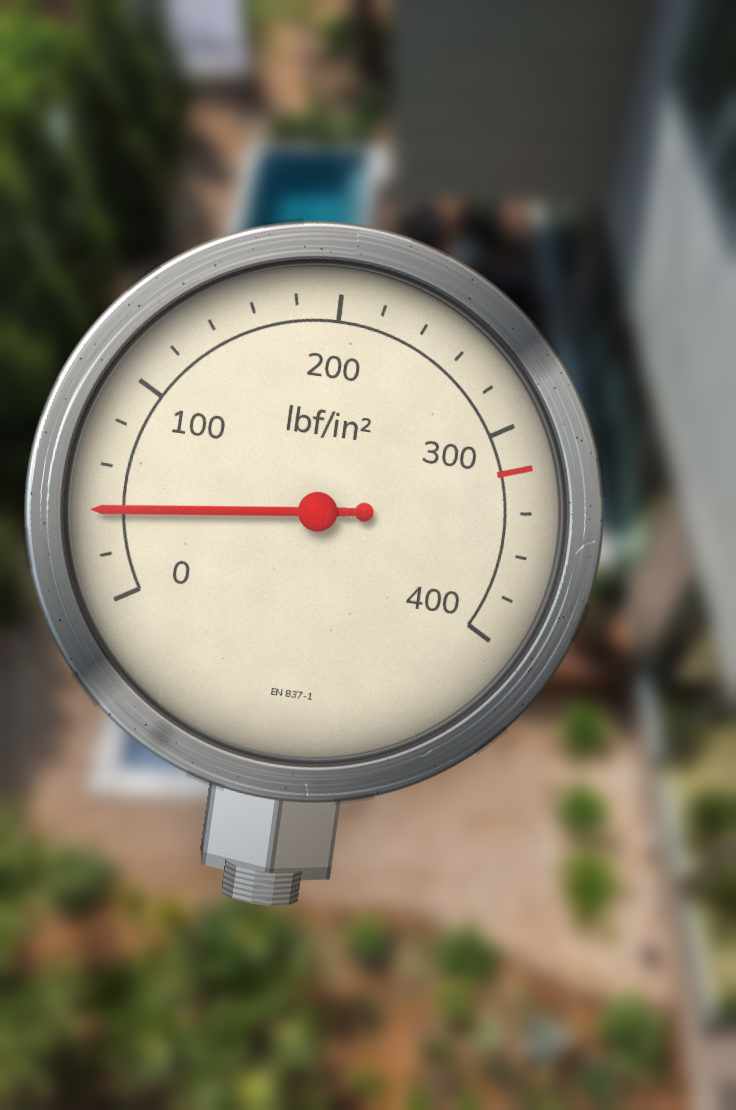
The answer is psi 40
